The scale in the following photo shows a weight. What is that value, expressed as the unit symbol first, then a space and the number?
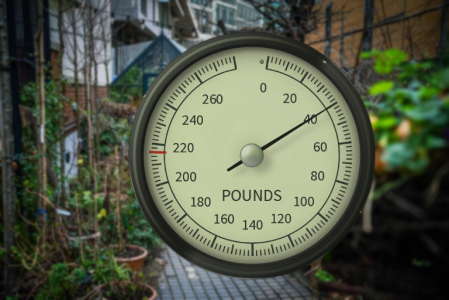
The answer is lb 40
